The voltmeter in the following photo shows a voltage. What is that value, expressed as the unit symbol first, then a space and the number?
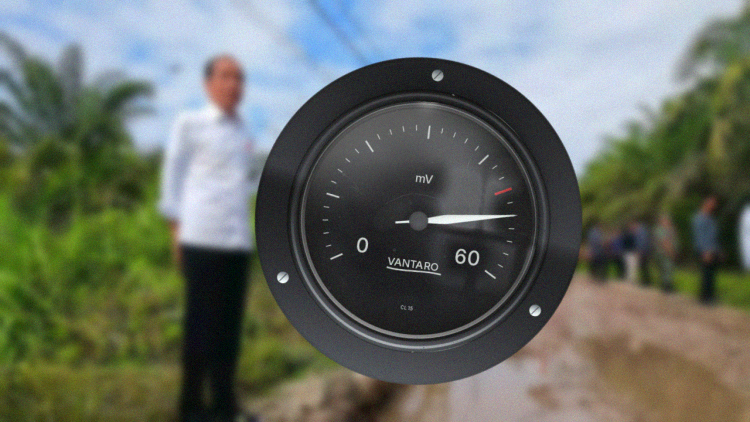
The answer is mV 50
